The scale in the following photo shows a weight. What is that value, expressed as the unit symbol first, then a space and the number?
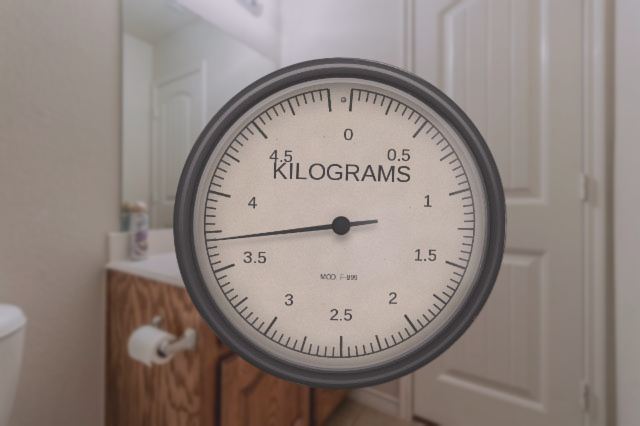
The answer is kg 3.7
